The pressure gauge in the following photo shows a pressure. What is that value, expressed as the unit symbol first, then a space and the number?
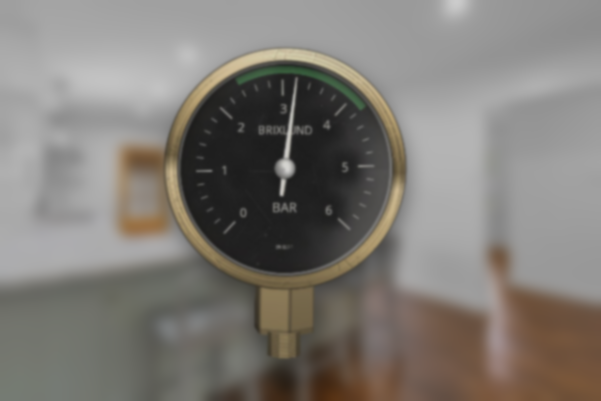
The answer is bar 3.2
